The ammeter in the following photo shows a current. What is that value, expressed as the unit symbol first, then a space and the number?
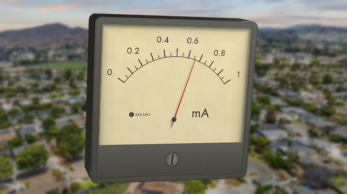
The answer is mA 0.65
